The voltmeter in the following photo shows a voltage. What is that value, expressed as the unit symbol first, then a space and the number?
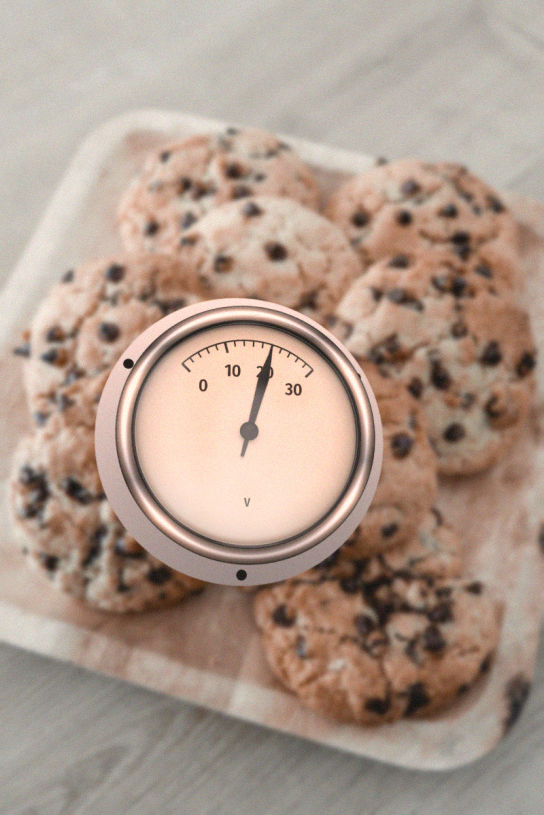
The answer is V 20
